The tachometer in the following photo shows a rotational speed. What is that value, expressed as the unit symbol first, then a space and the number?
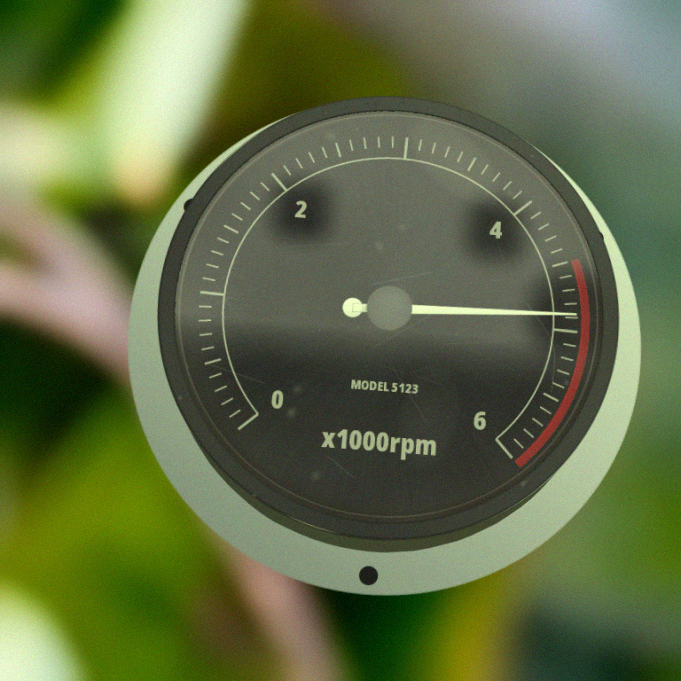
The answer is rpm 4900
